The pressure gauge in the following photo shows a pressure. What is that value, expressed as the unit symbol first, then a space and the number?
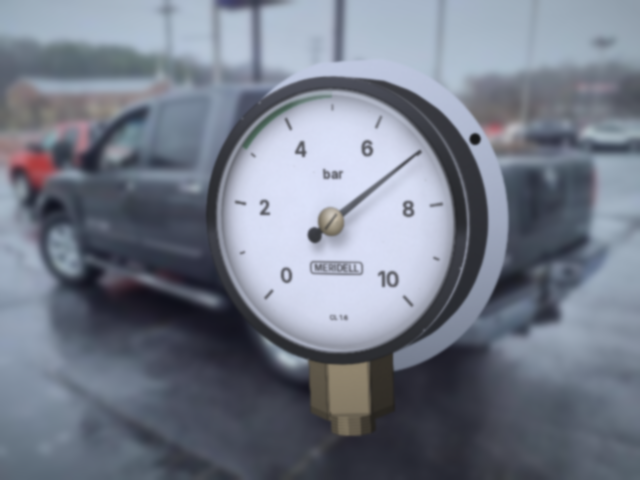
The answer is bar 7
